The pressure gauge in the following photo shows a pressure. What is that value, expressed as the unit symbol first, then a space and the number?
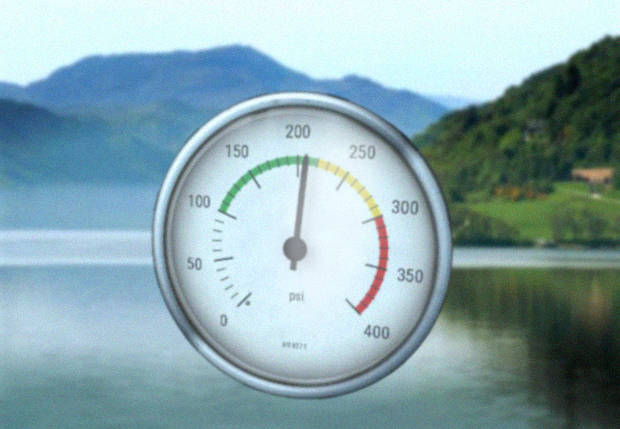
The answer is psi 210
